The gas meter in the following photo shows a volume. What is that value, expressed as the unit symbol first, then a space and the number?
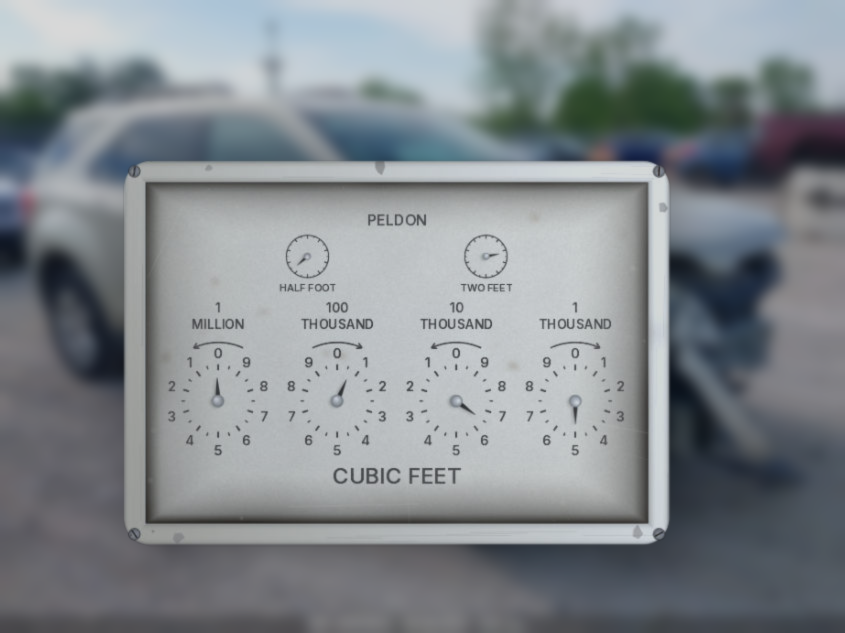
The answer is ft³ 6500
